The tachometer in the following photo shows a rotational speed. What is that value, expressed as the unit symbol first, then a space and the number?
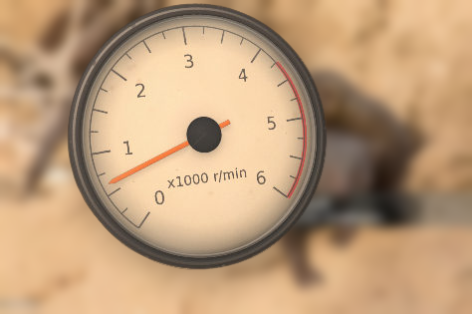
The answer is rpm 625
